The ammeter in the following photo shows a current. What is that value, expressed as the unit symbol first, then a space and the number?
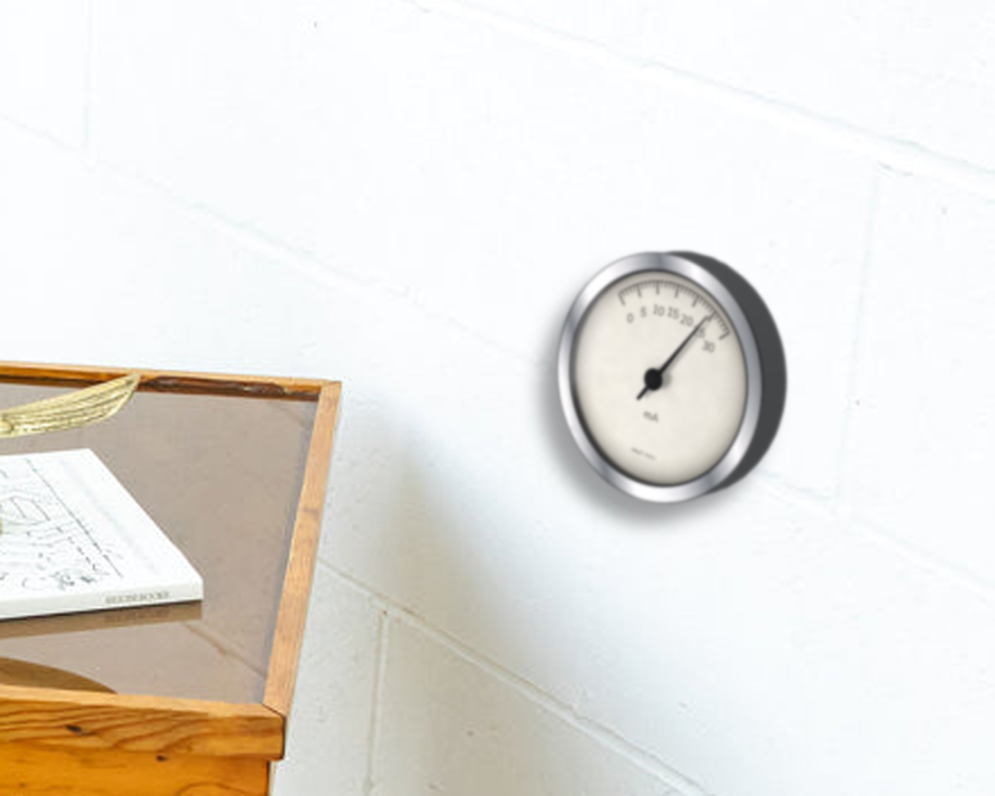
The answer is mA 25
